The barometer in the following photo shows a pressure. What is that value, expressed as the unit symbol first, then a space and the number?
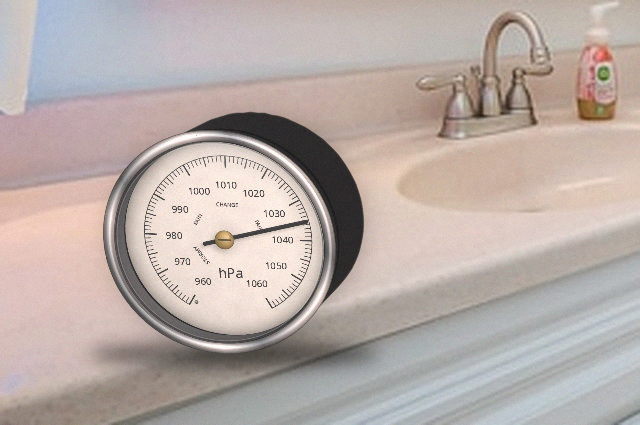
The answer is hPa 1035
